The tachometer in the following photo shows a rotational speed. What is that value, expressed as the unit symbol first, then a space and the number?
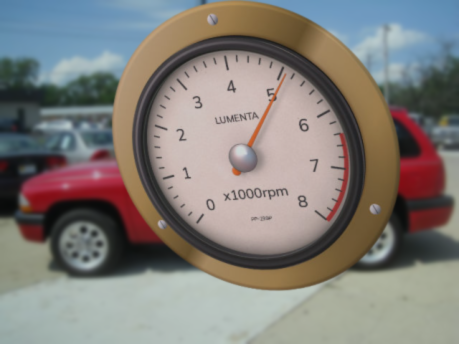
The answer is rpm 5100
